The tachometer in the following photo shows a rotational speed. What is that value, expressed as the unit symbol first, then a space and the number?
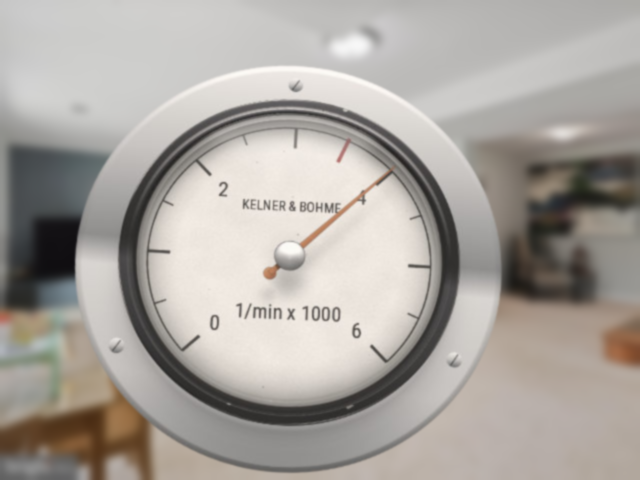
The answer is rpm 4000
